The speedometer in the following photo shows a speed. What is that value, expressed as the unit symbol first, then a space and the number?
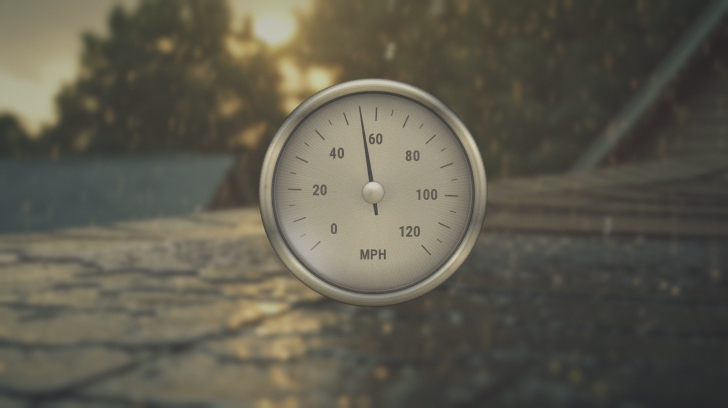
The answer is mph 55
